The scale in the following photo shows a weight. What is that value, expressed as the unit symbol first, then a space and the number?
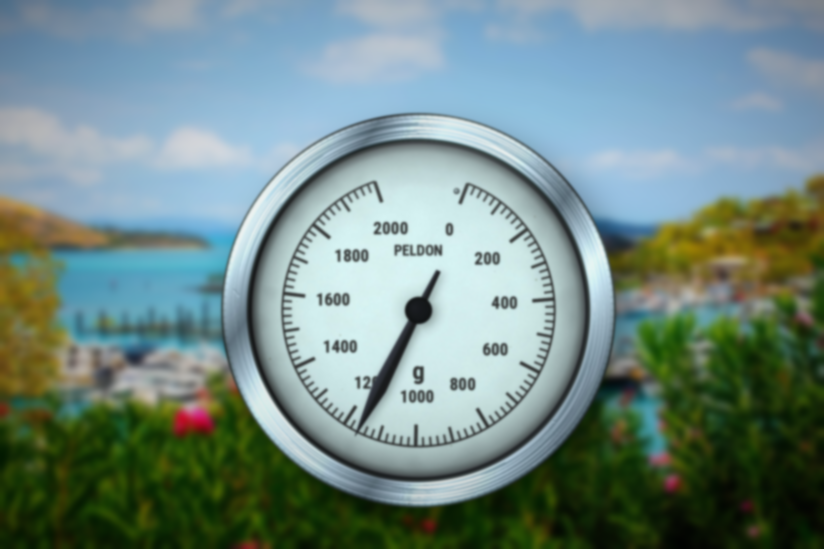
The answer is g 1160
